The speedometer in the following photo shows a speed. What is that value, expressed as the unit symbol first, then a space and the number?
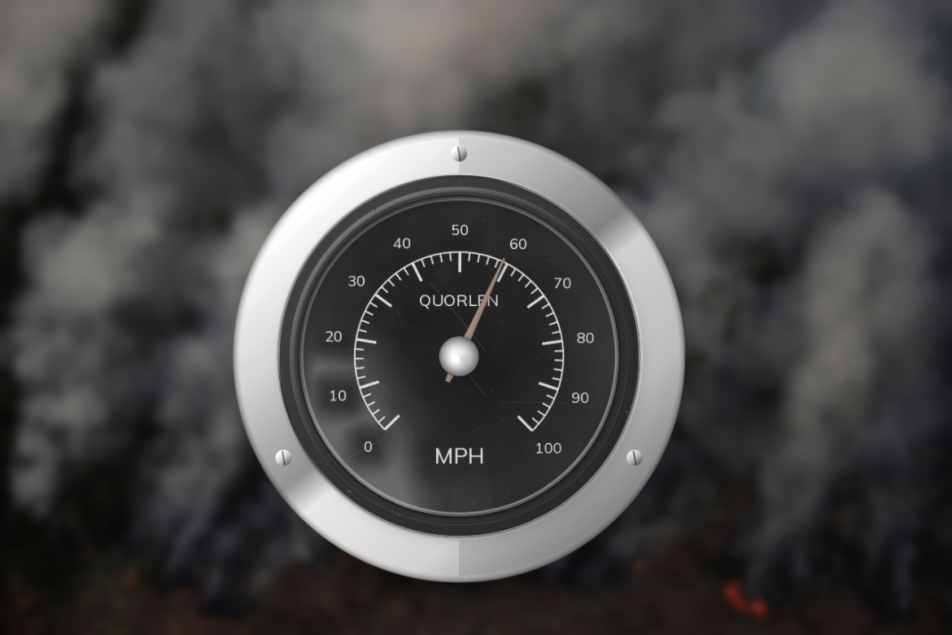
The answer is mph 59
